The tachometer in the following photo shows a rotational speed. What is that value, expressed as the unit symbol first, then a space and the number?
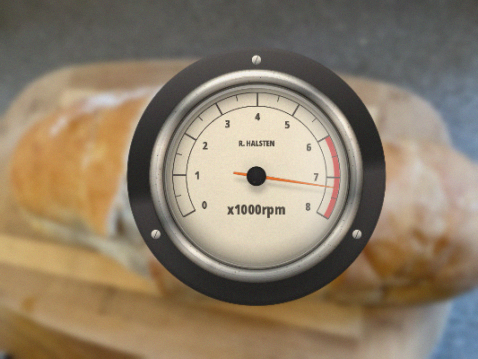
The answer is rpm 7250
